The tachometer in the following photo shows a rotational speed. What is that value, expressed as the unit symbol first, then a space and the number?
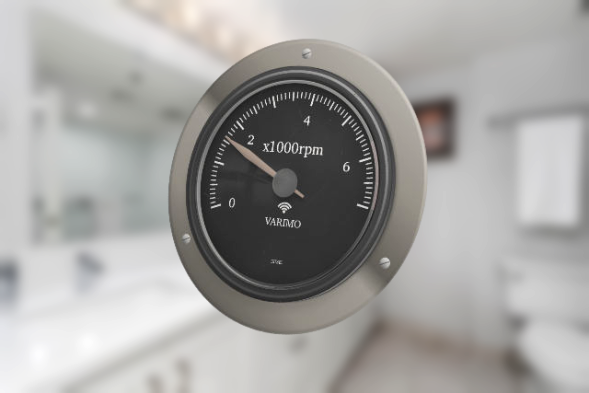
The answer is rpm 1600
